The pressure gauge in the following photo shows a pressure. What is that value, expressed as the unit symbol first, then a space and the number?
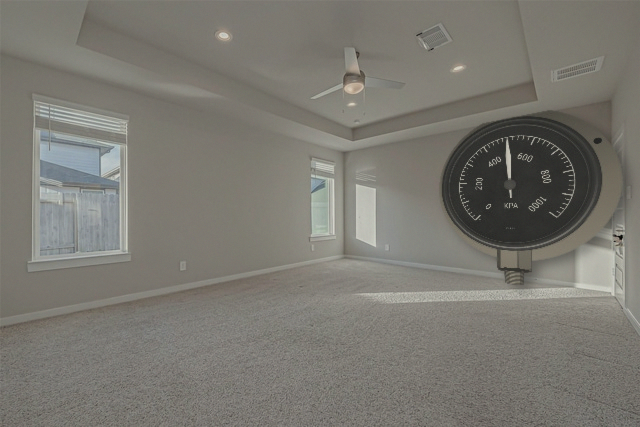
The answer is kPa 500
